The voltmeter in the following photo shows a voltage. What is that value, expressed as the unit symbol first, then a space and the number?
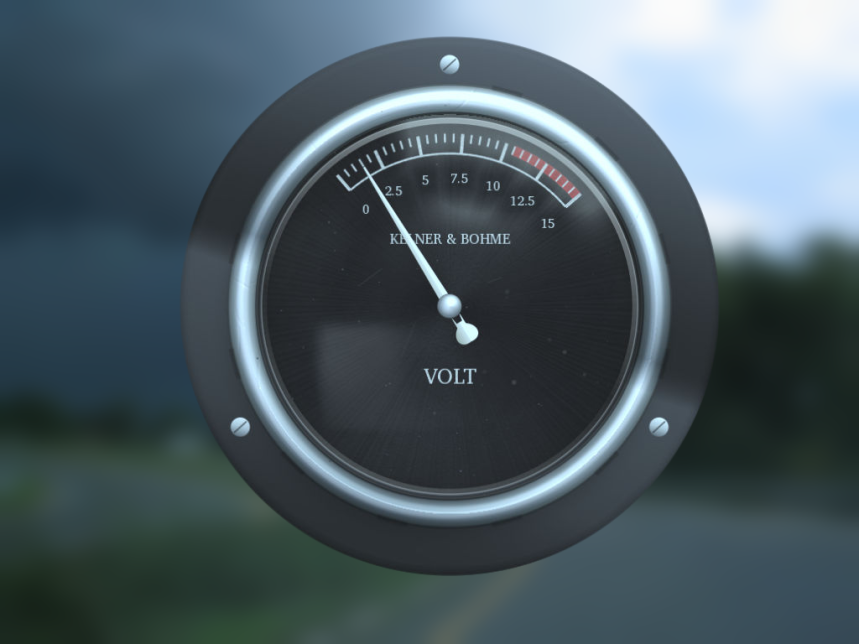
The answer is V 1.5
